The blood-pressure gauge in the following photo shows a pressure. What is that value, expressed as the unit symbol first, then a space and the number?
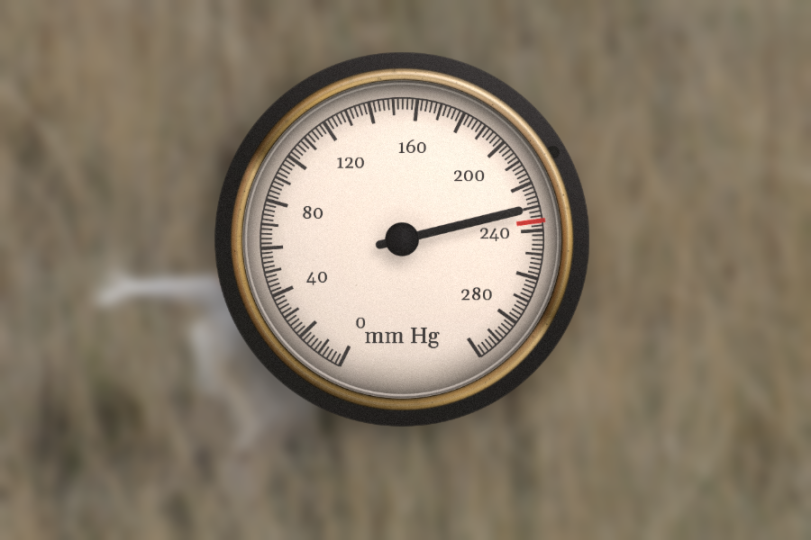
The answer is mmHg 230
